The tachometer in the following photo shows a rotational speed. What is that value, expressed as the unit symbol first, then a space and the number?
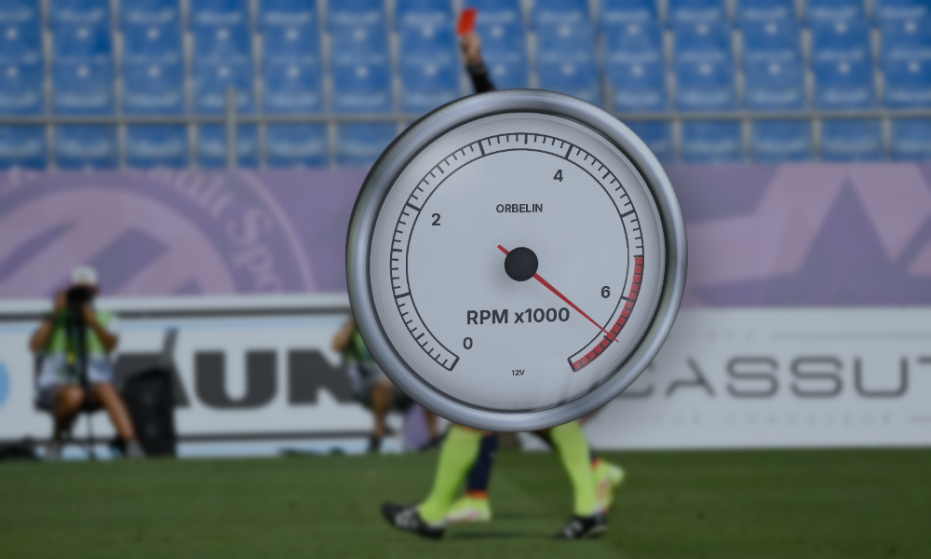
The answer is rpm 6450
